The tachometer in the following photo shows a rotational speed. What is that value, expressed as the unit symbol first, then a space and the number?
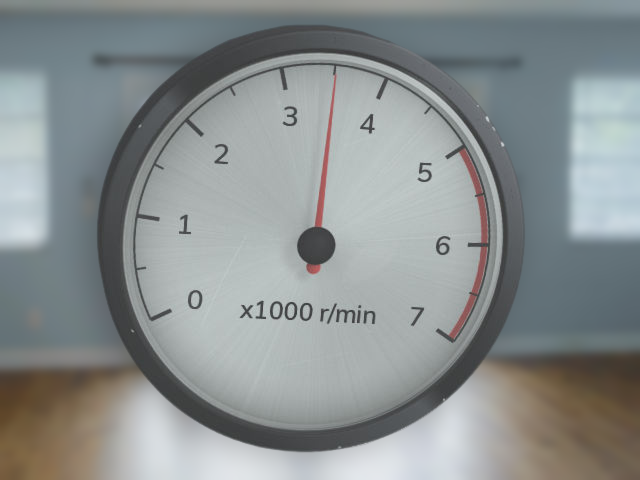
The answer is rpm 3500
